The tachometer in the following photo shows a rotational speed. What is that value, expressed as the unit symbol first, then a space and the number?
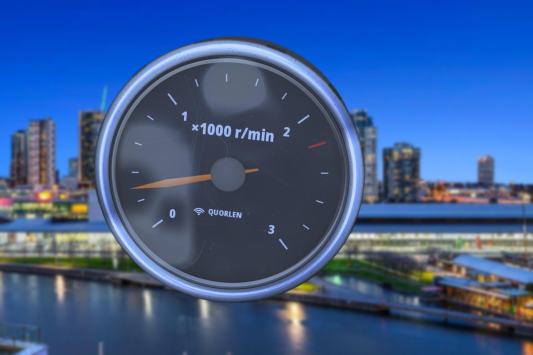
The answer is rpm 300
